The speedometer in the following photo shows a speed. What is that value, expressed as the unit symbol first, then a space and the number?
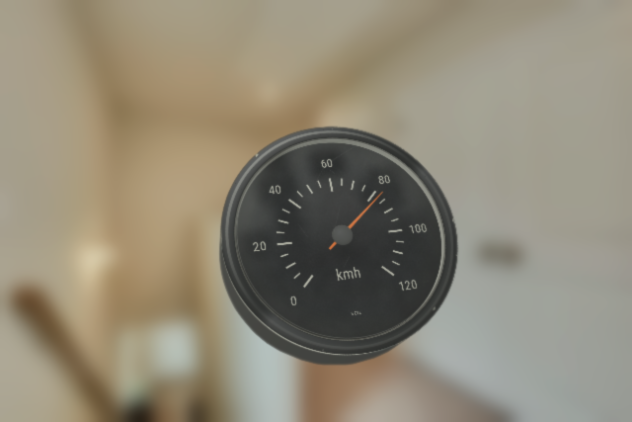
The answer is km/h 82.5
